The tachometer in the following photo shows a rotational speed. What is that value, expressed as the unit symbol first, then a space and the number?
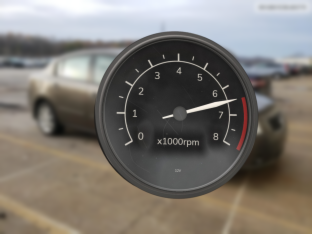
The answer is rpm 6500
